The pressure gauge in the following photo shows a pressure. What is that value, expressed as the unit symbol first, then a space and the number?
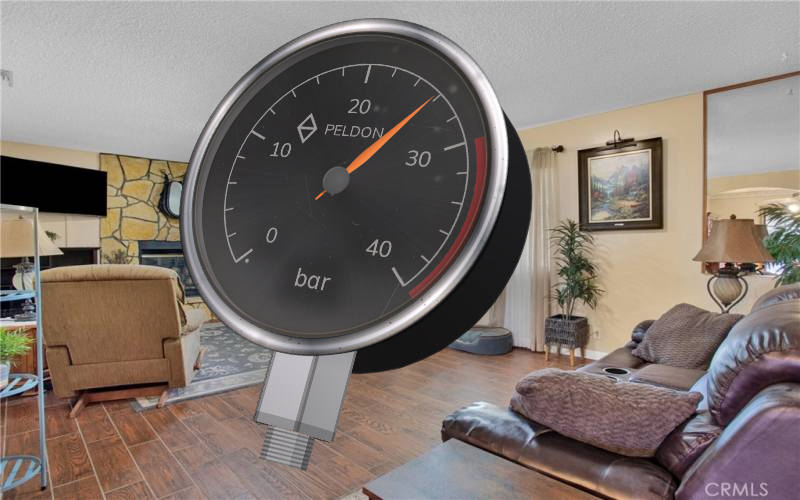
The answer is bar 26
